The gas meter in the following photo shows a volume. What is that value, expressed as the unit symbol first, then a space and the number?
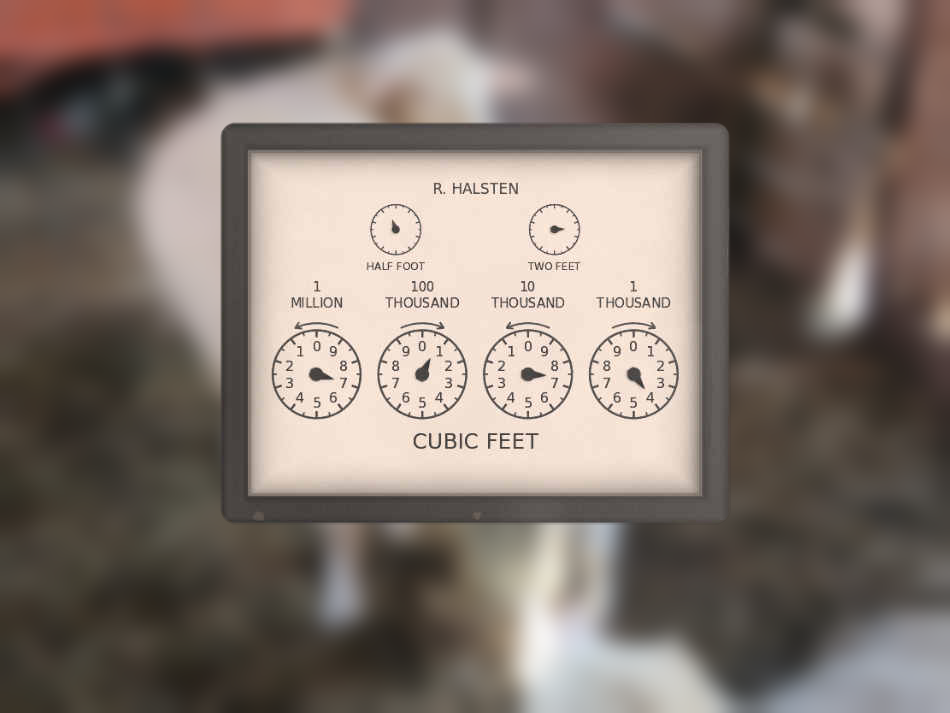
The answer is ft³ 707400
